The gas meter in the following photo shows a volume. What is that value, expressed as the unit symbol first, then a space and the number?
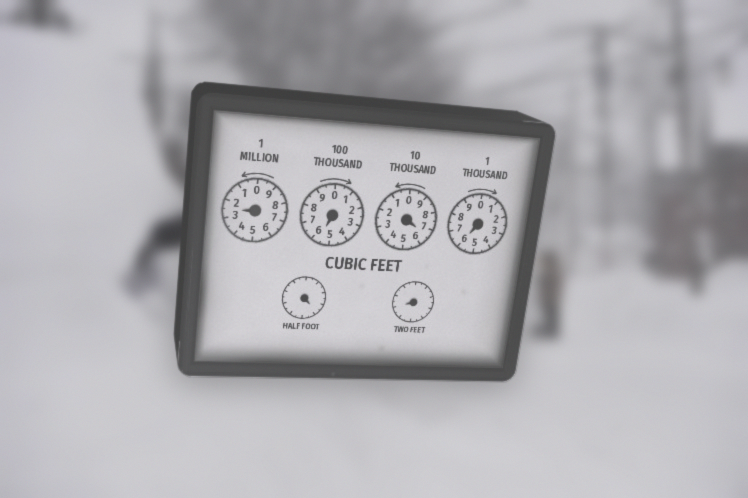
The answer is ft³ 256600
